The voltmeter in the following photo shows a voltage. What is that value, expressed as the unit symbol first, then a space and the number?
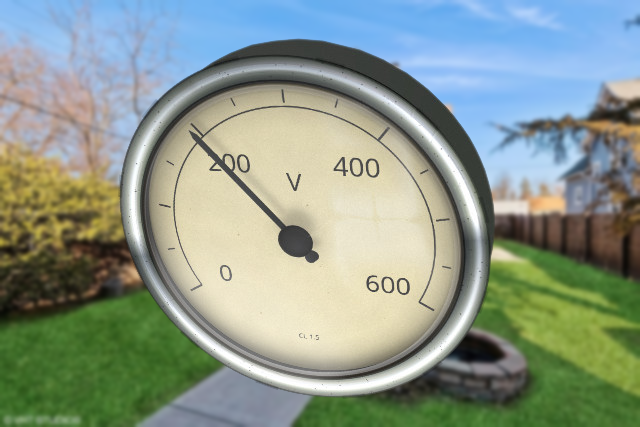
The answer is V 200
